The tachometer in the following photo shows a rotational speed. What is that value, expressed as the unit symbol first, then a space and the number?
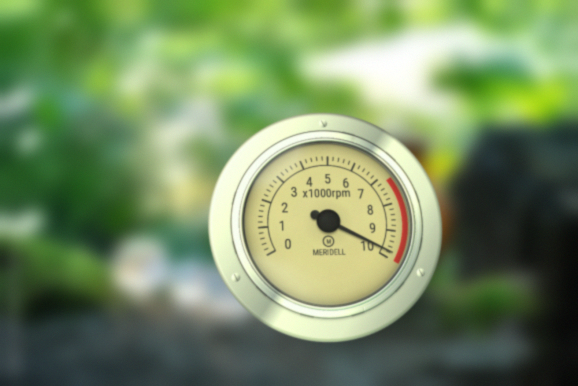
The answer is rpm 9800
